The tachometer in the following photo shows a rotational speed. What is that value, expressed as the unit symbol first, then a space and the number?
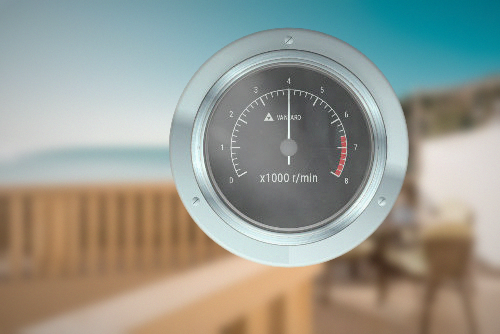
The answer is rpm 4000
